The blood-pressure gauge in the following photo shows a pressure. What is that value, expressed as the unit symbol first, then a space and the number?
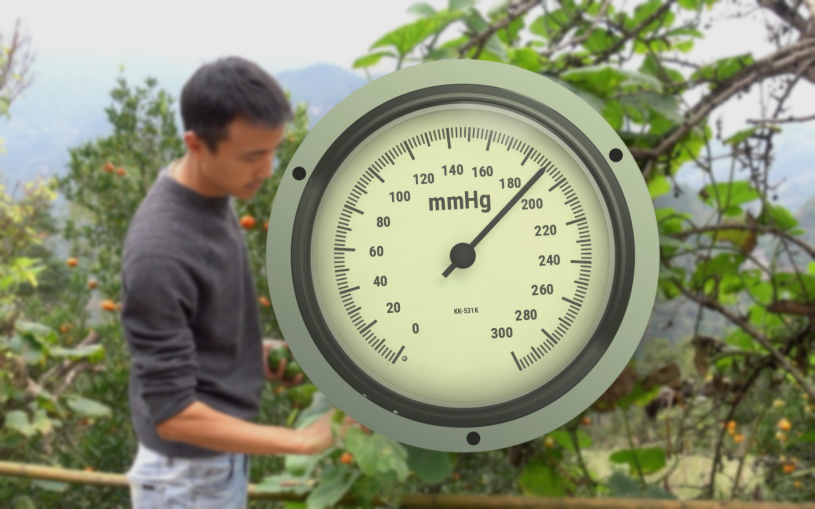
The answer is mmHg 190
